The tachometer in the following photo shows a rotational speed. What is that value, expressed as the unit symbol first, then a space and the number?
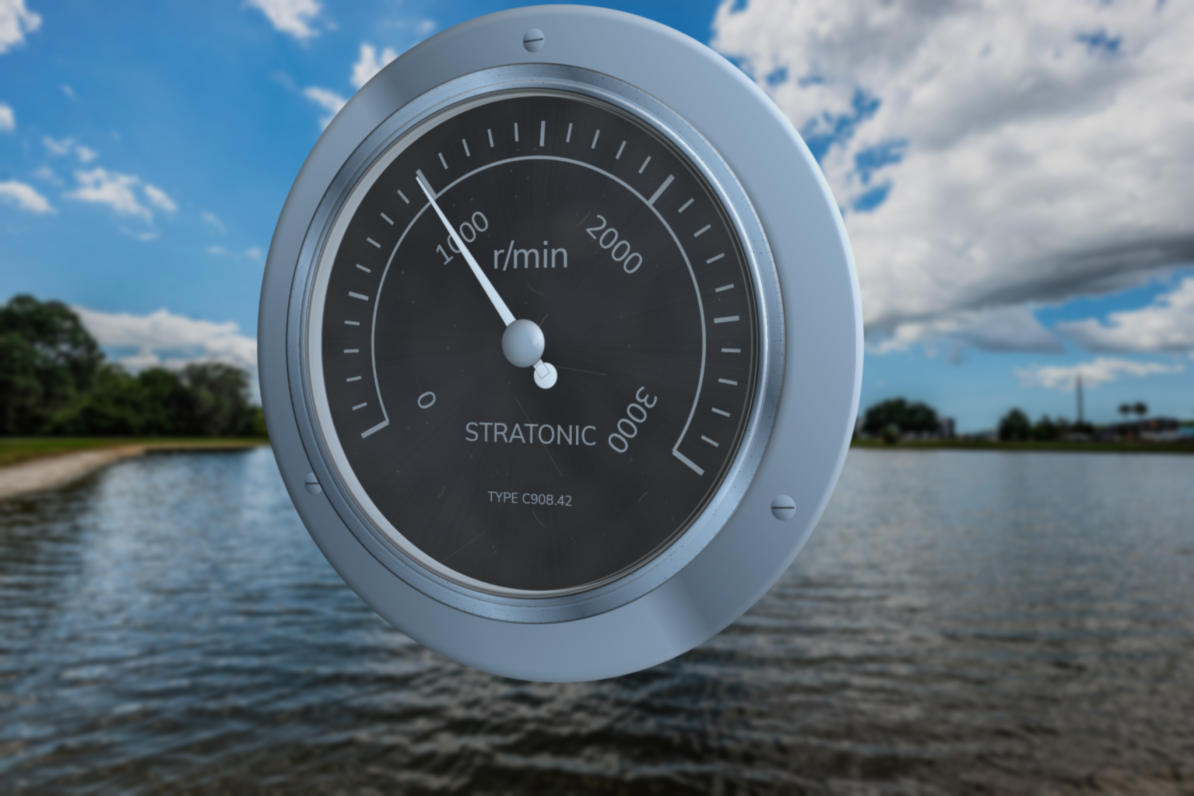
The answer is rpm 1000
